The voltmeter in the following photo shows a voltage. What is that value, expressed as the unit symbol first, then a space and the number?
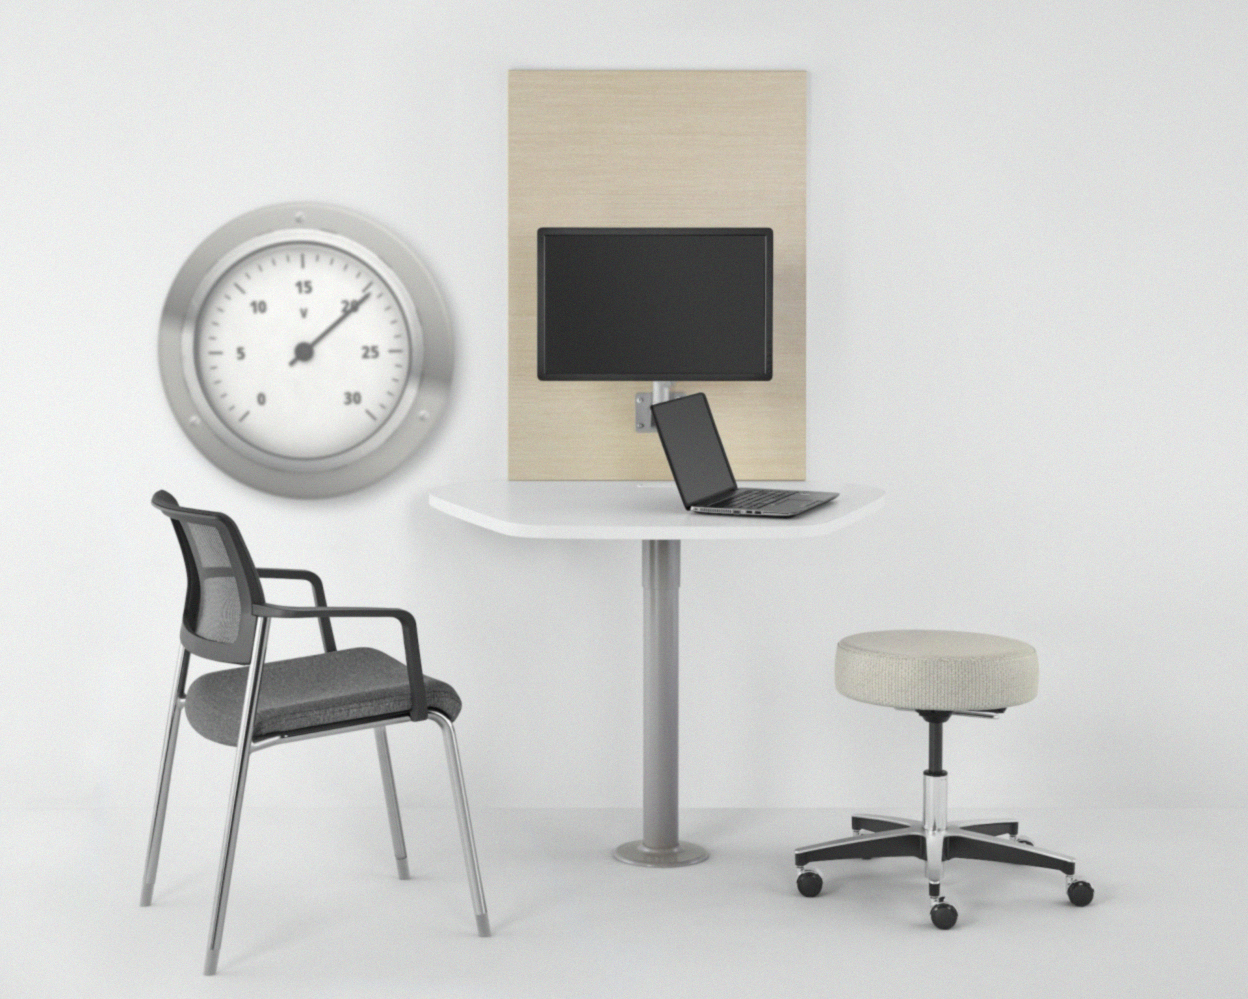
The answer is V 20.5
